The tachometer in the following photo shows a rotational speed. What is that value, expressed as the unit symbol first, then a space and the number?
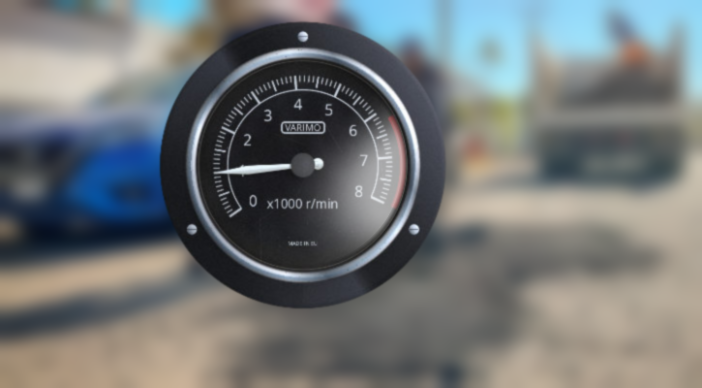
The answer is rpm 1000
